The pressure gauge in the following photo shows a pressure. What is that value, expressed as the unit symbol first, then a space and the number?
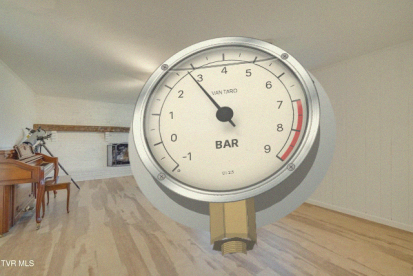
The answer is bar 2.75
